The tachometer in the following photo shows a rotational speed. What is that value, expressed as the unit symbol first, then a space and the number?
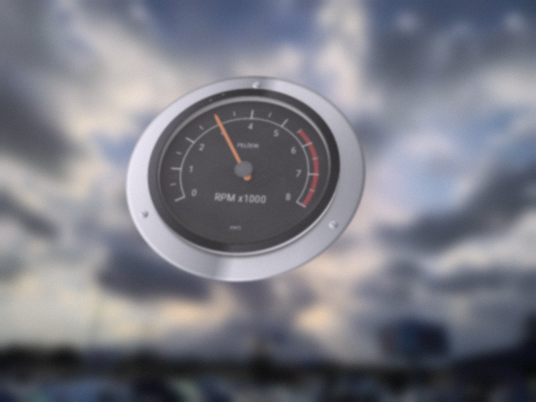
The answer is rpm 3000
